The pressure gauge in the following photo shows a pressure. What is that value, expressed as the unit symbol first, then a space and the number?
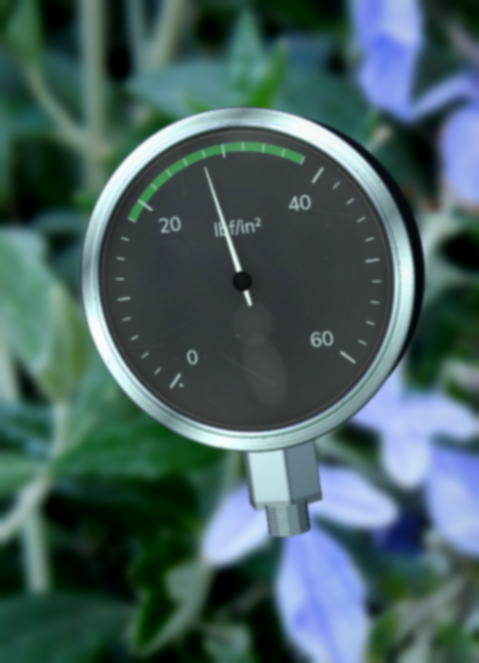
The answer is psi 28
